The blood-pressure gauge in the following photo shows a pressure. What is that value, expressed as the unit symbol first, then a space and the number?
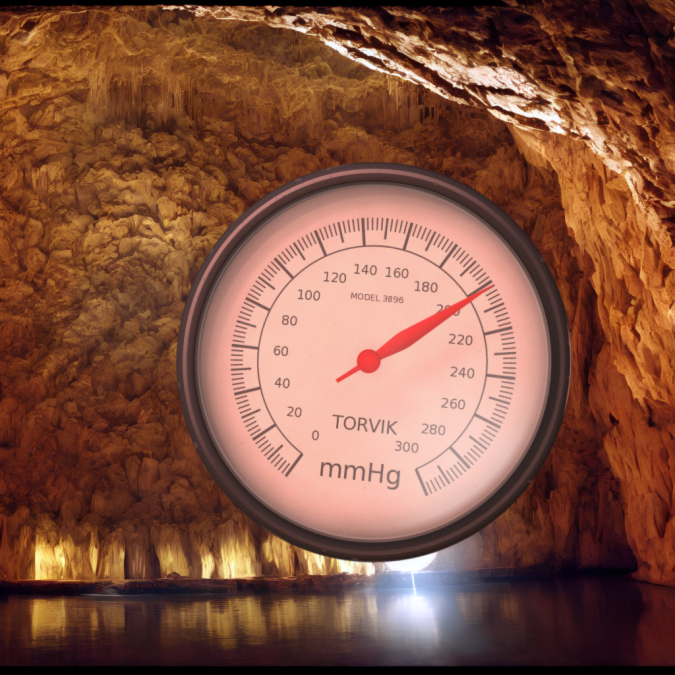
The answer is mmHg 202
